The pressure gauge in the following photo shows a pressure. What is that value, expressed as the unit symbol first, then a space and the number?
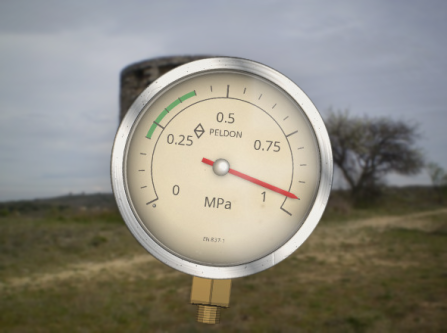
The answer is MPa 0.95
